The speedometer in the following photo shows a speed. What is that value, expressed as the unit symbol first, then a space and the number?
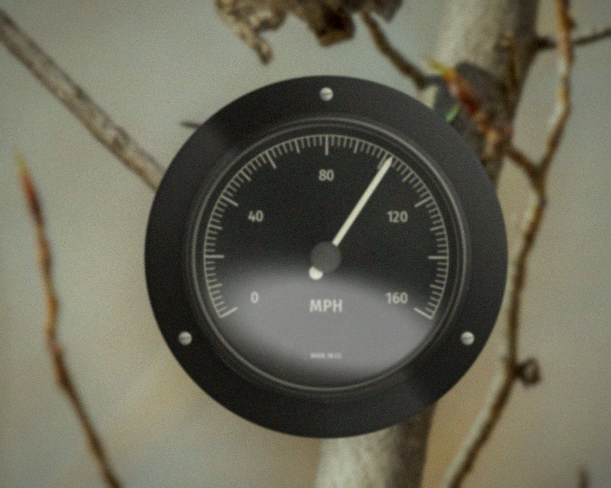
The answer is mph 102
